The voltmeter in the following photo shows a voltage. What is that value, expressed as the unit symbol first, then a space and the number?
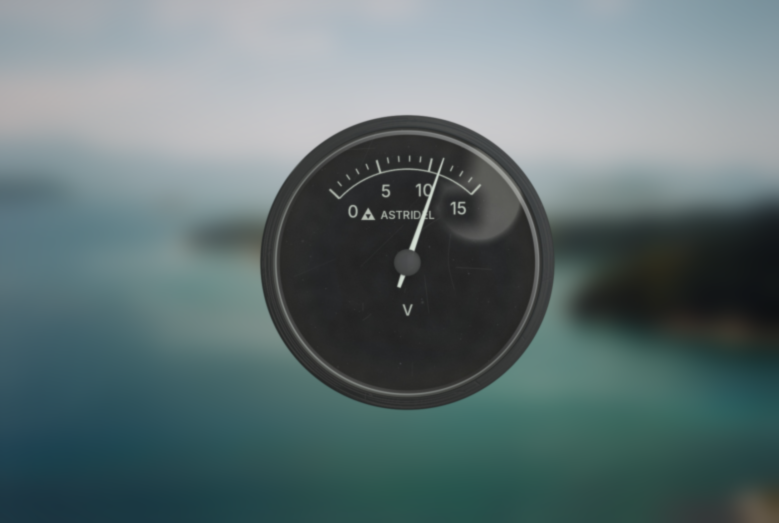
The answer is V 11
